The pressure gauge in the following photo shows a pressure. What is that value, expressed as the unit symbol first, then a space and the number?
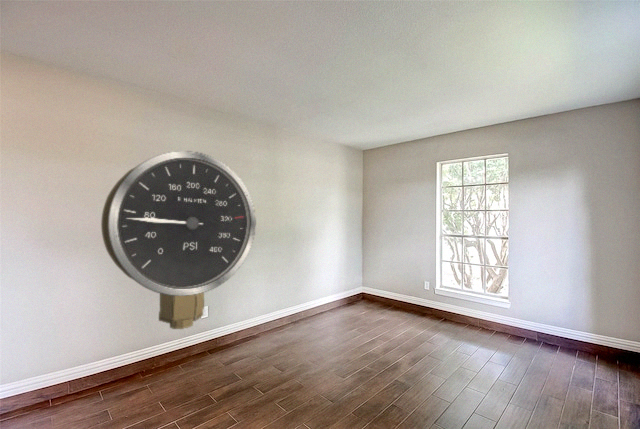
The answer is psi 70
